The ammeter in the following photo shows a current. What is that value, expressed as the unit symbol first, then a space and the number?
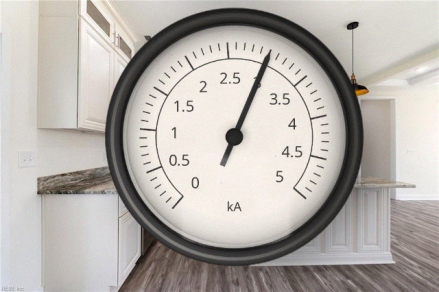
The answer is kA 3
